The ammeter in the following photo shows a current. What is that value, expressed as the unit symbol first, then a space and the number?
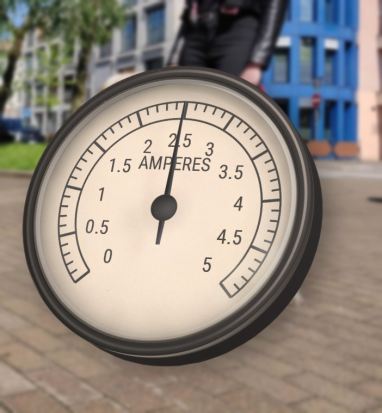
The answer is A 2.5
